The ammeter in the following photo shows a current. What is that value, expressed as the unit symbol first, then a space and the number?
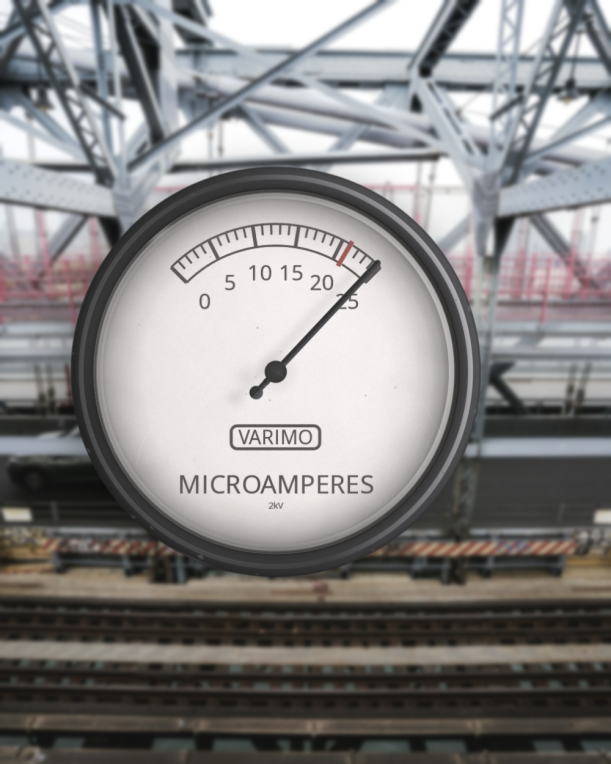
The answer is µA 24.5
